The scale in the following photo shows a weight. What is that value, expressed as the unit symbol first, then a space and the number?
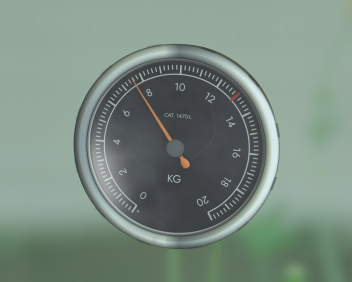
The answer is kg 7.6
